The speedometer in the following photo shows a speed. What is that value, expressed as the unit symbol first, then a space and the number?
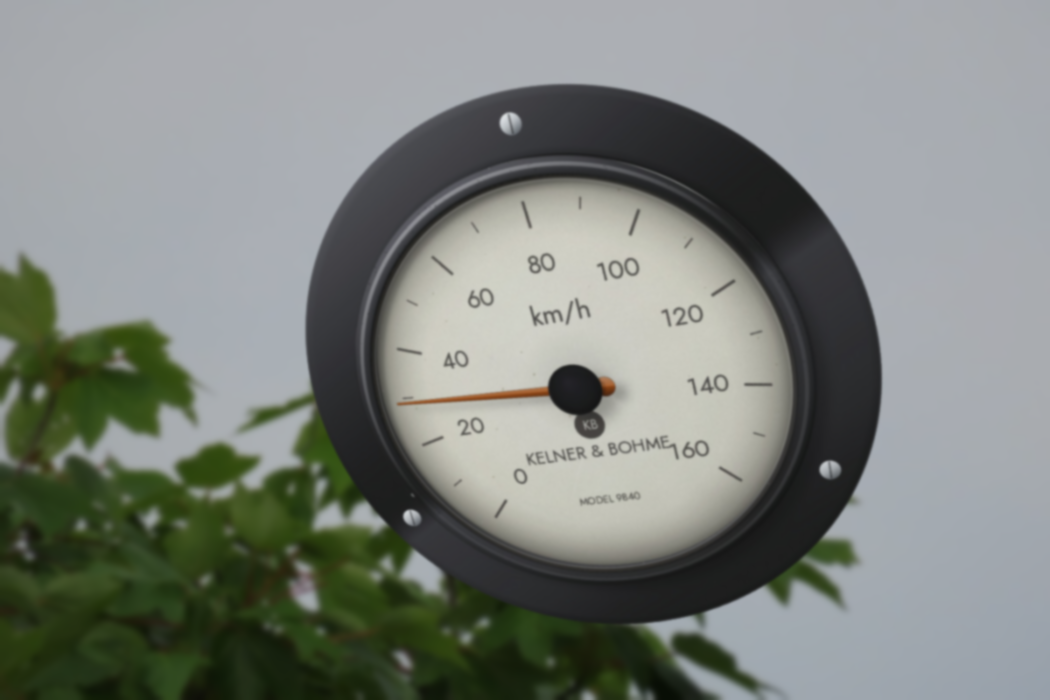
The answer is km/h 30
